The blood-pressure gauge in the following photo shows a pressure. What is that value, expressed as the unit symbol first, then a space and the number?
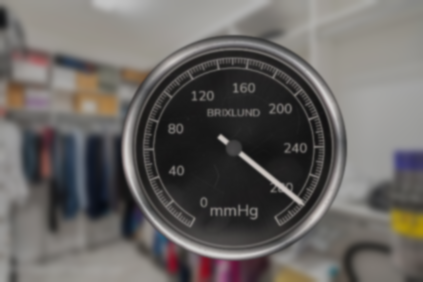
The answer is mmHg 280
